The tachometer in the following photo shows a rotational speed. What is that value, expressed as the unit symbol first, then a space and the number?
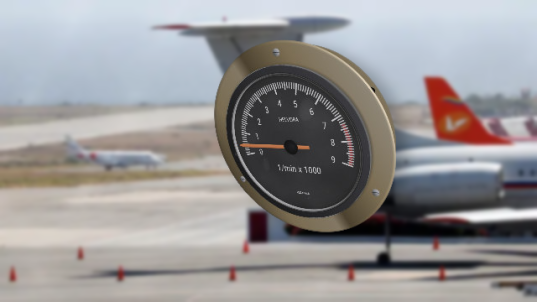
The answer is rpm 500
